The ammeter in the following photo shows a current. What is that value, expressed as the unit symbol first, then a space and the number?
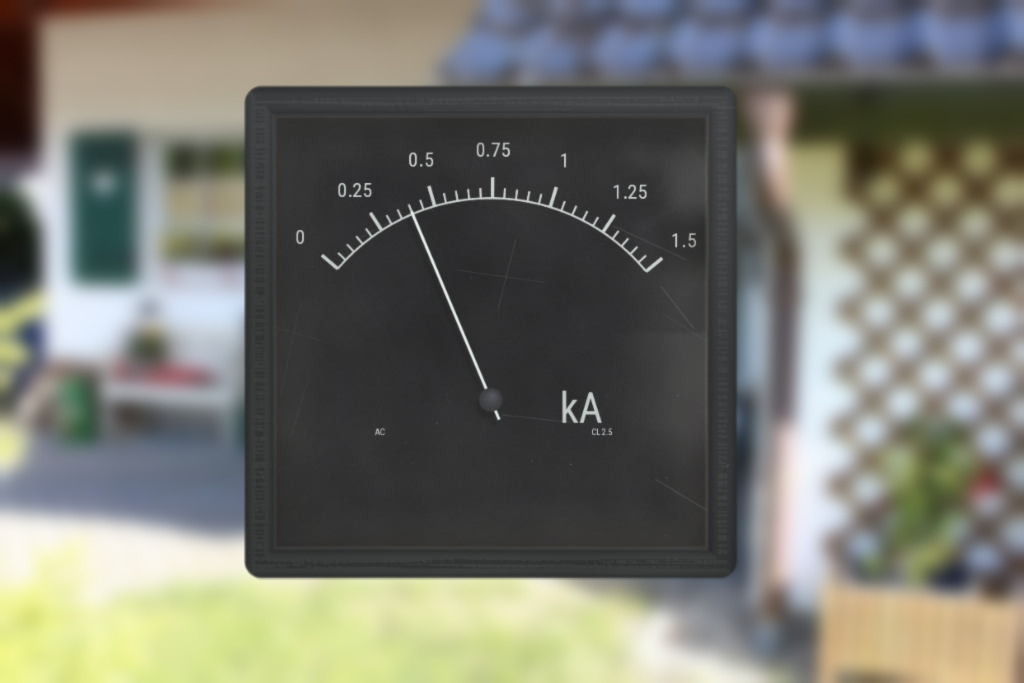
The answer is kA 0.4
